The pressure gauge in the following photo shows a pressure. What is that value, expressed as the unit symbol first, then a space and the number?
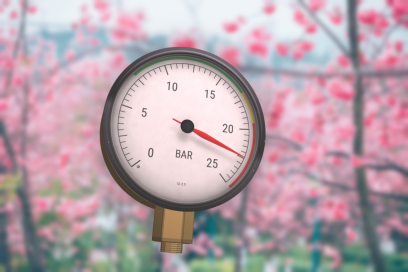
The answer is bar 22.5
